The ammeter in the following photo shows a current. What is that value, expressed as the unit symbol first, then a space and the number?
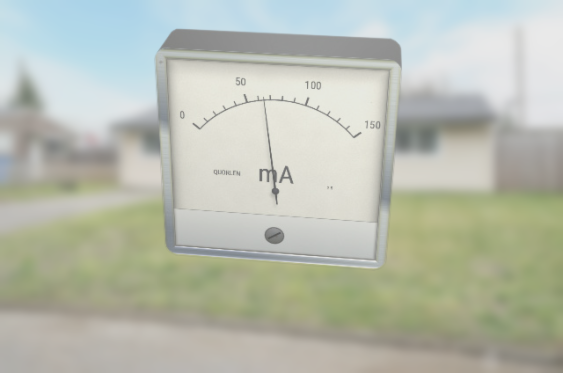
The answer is mA 65
